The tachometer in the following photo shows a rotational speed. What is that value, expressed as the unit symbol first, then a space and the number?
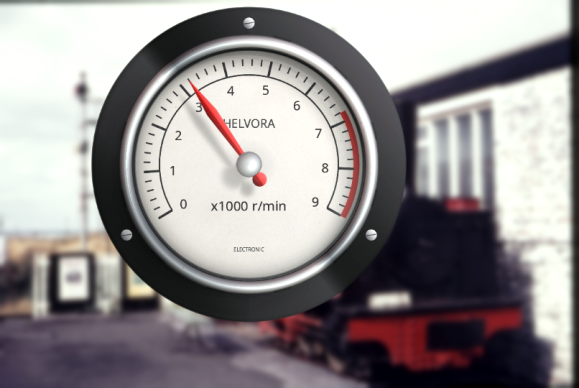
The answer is rpm 3200
